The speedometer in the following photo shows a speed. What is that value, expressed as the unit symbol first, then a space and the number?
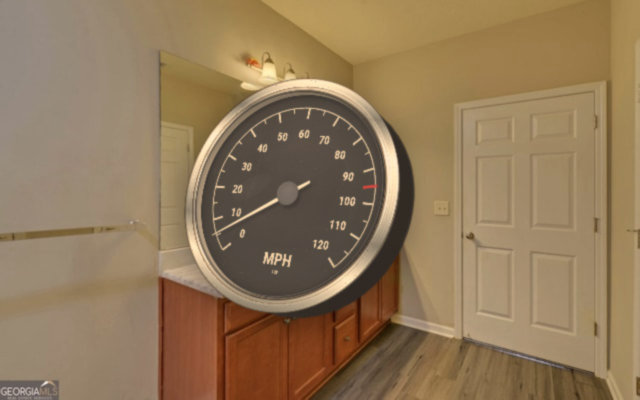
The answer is mph 5
